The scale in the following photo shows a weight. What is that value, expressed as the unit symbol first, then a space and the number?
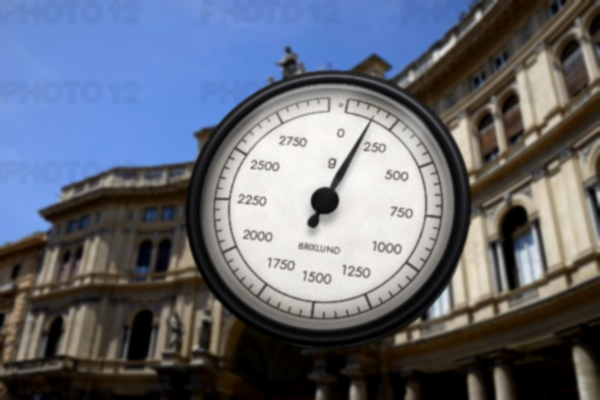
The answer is g 150
